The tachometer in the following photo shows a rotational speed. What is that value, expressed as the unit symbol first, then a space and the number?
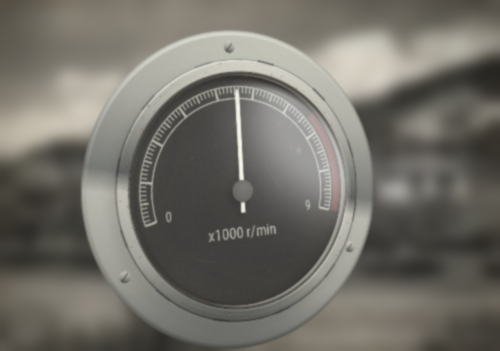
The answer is rpm 4500
